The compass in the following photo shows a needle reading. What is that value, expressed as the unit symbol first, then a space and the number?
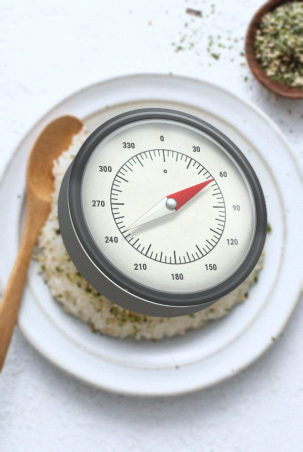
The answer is ° 60
